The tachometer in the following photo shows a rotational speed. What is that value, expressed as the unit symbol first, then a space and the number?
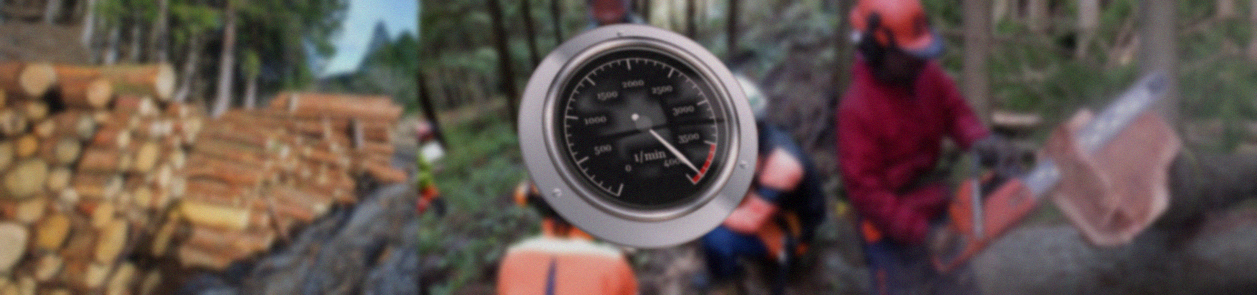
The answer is rpm 3900
